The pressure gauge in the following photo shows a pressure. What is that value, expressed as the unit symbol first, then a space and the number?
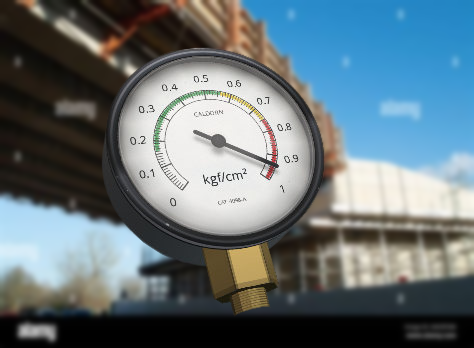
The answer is kg/cm² 0.95
